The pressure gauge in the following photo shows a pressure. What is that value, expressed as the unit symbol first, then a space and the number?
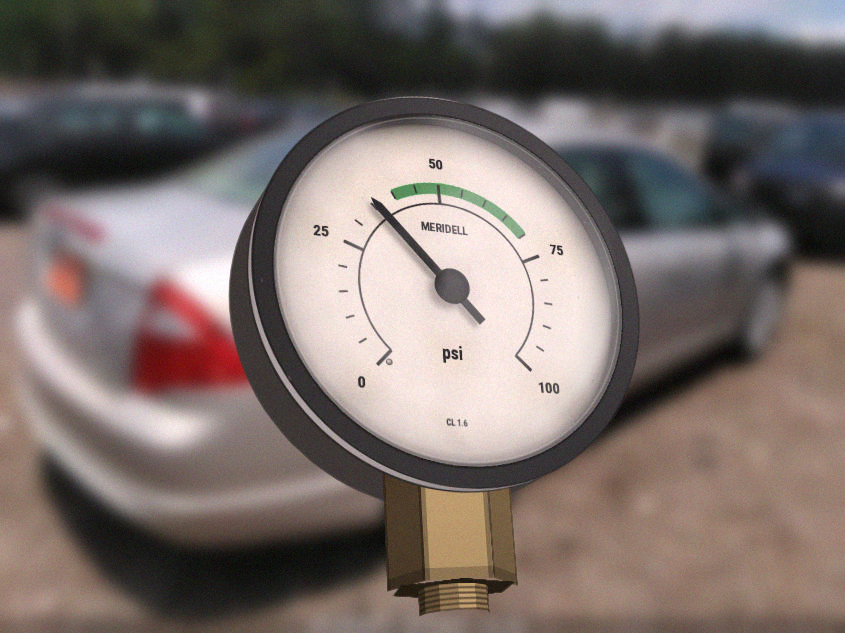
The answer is psi 35
